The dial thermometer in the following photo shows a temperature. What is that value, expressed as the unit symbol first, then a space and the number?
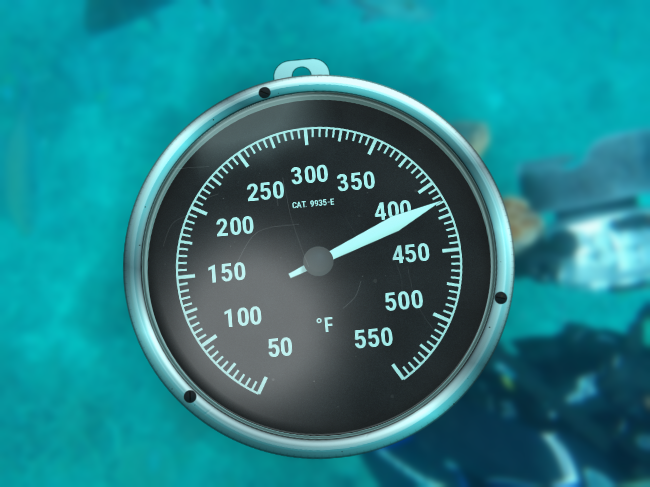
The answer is °F 415
